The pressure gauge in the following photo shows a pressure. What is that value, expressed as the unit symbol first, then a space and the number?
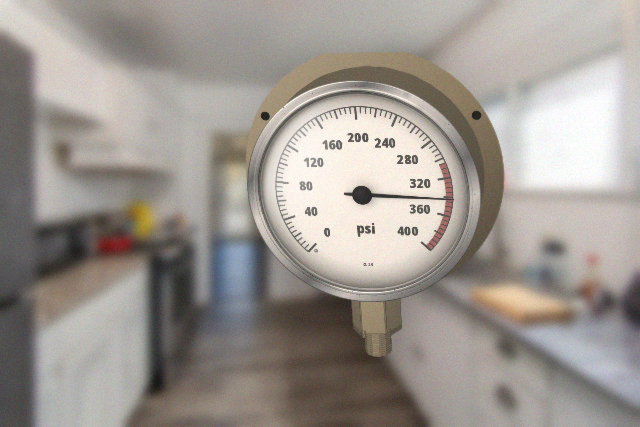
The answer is psi 340
